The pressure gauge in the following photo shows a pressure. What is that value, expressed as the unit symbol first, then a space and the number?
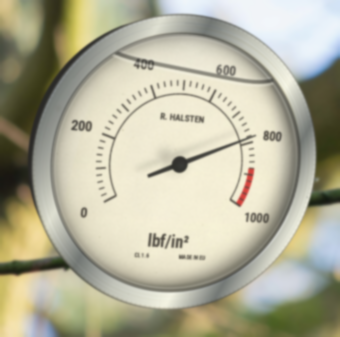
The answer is psi 780
